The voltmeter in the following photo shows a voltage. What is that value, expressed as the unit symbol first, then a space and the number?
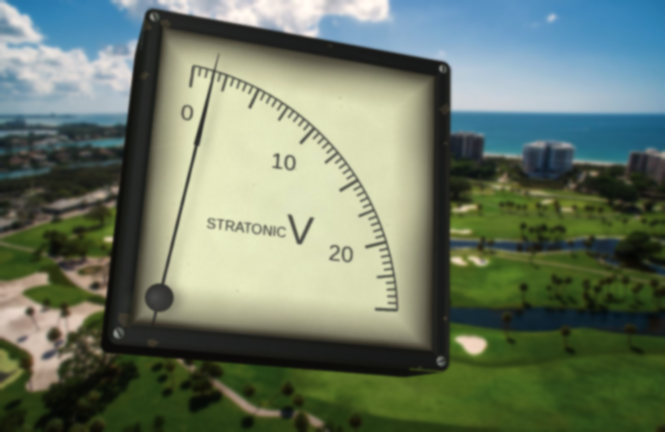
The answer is V 1.5
